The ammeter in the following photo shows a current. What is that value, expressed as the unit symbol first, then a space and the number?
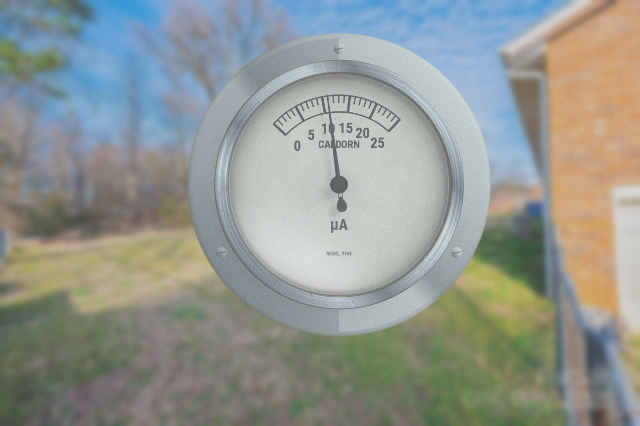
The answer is µA 11
